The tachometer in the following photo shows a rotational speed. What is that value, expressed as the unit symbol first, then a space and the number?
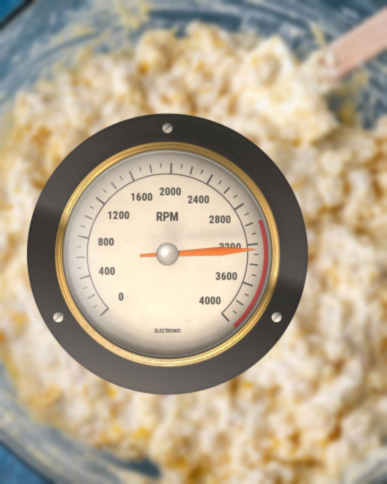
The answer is rpm 3250
